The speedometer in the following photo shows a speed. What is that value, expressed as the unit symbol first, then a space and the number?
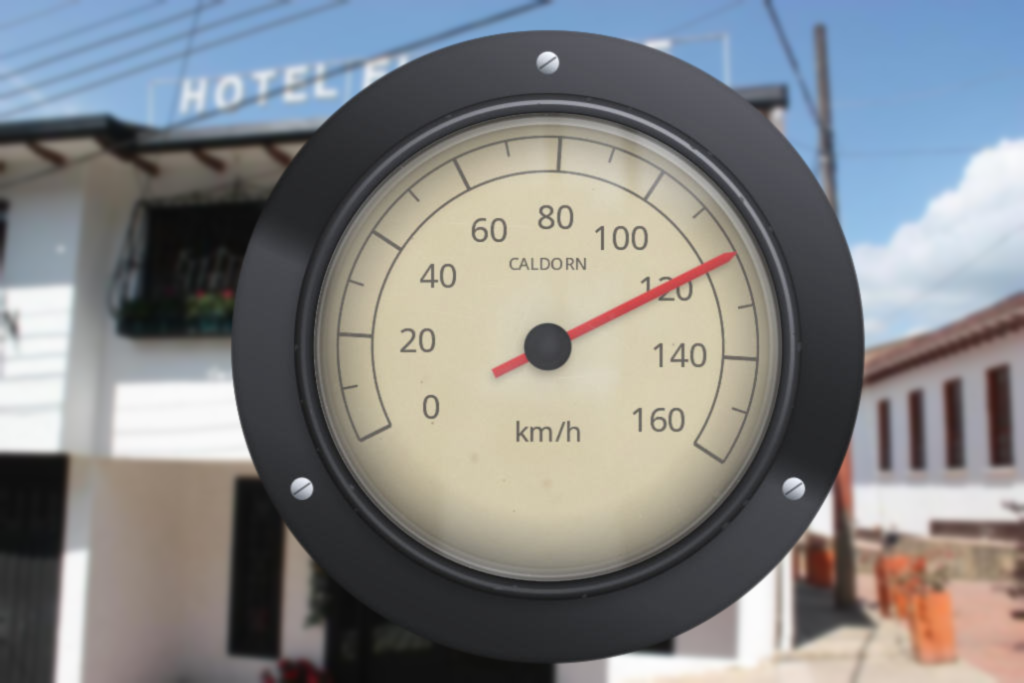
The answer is km/h 120
